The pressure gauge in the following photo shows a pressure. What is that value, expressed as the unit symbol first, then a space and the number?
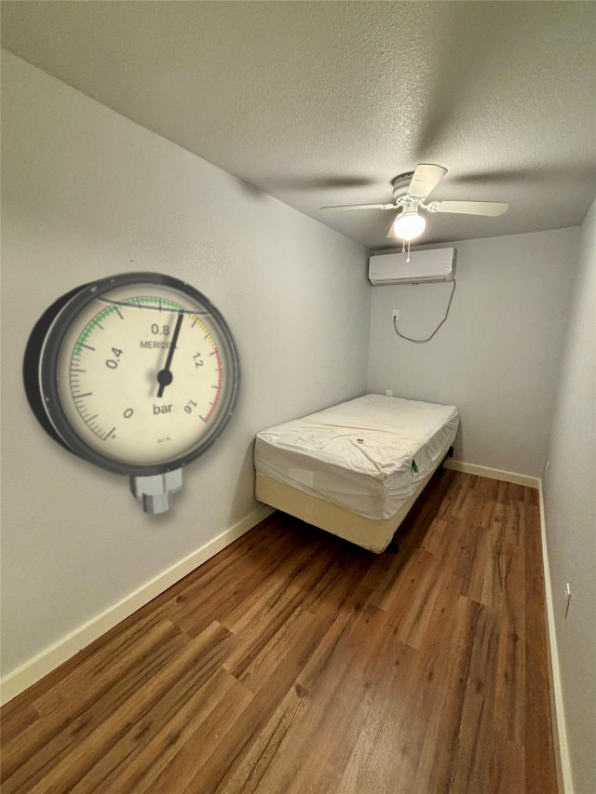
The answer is bar 0.9
